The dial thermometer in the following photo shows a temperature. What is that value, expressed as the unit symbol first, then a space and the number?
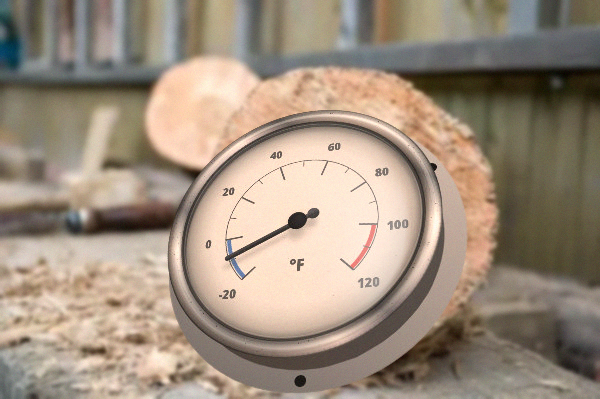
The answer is °F -10
